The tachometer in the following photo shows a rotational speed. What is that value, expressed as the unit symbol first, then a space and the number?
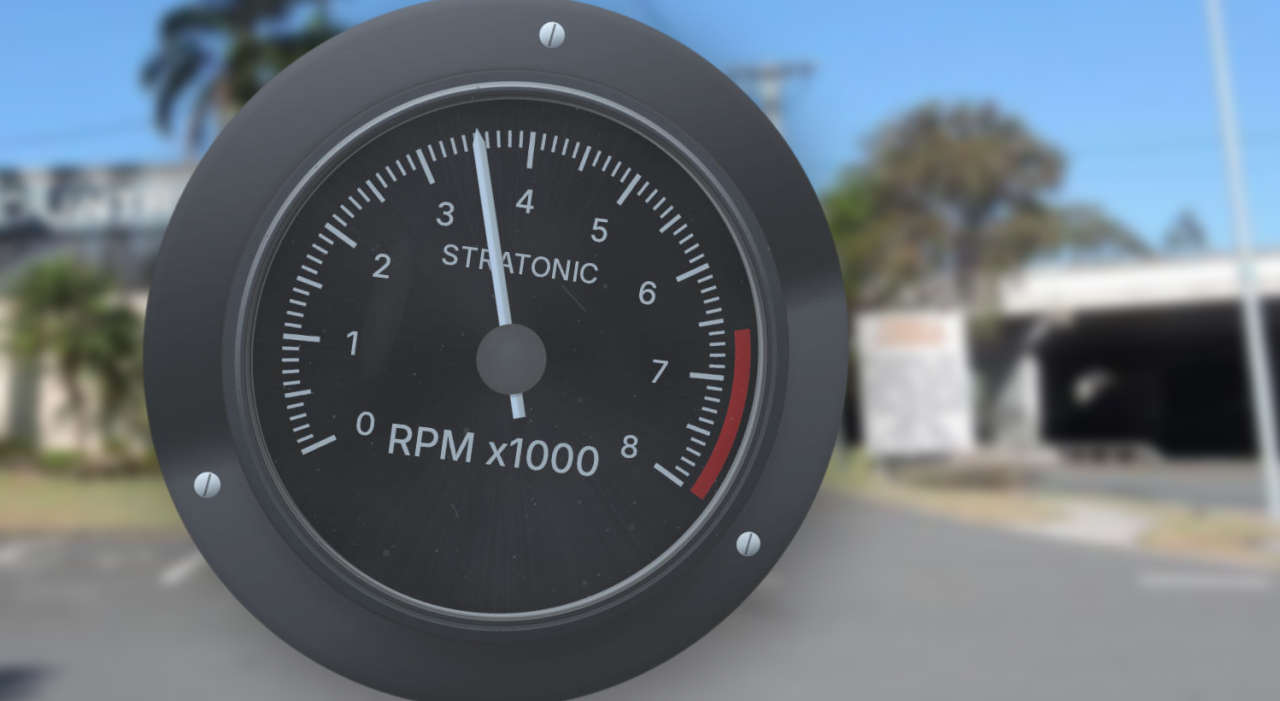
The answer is rpm 3500
